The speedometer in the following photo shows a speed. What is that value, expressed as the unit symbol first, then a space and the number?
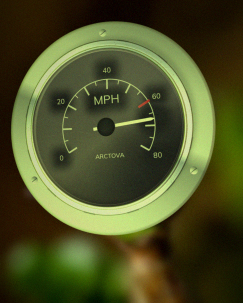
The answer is mph 67.5
